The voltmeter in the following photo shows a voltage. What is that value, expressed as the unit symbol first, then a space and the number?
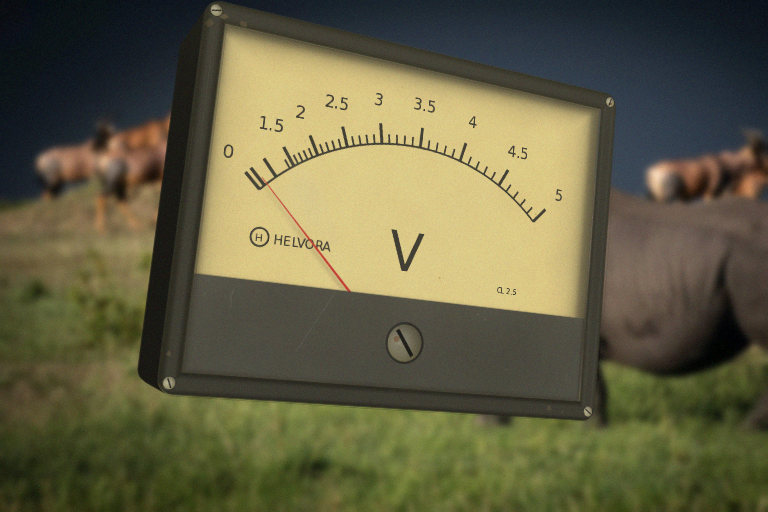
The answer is V 0.5
